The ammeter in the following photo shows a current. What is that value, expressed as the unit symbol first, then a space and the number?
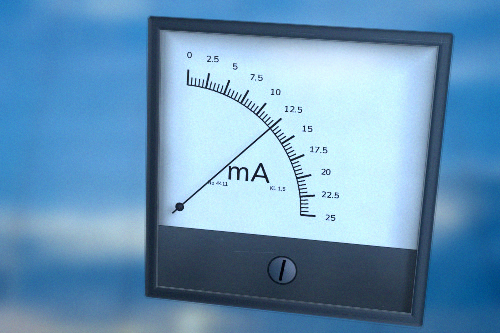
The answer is mA 12.5
